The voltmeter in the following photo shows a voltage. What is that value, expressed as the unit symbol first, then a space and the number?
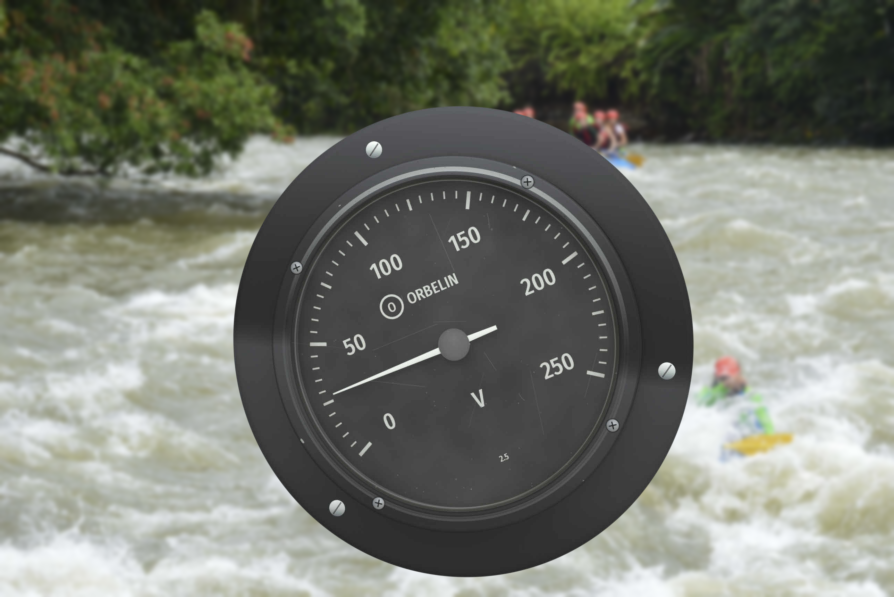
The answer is V 27.5
